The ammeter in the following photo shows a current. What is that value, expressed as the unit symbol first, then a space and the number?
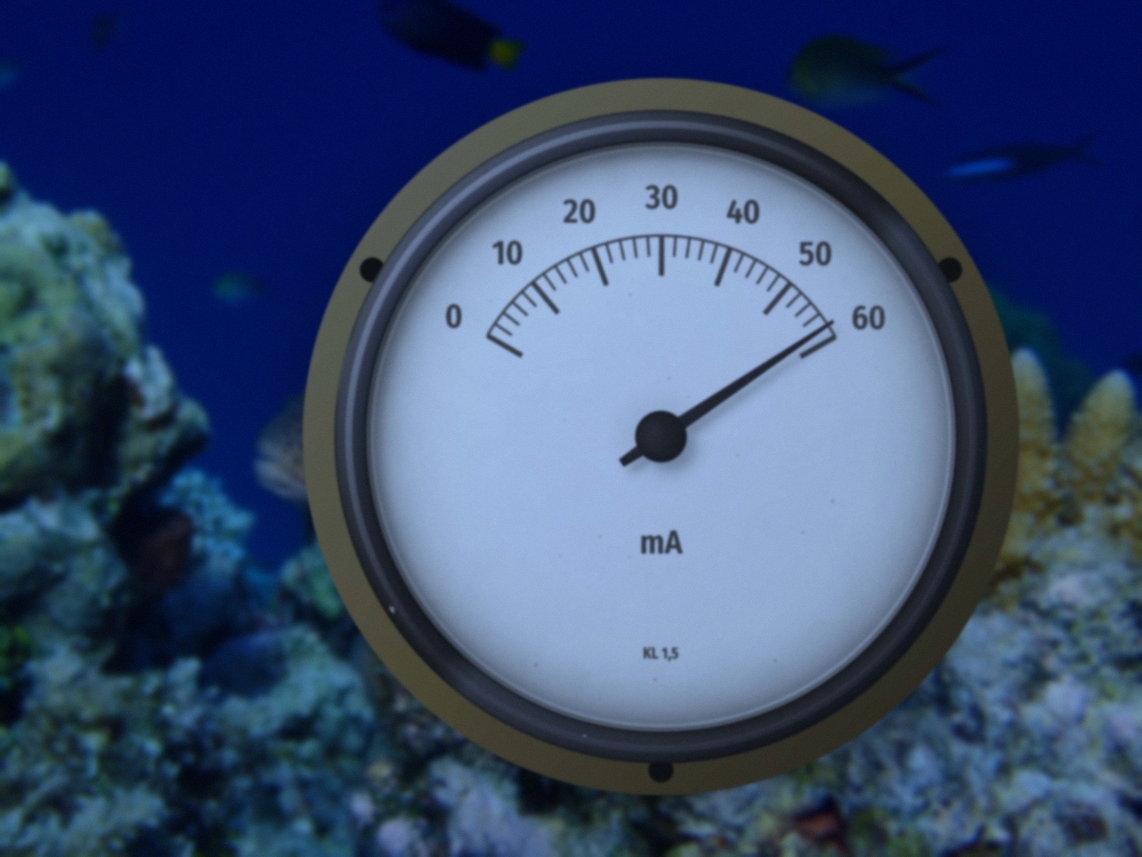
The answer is mA 58
